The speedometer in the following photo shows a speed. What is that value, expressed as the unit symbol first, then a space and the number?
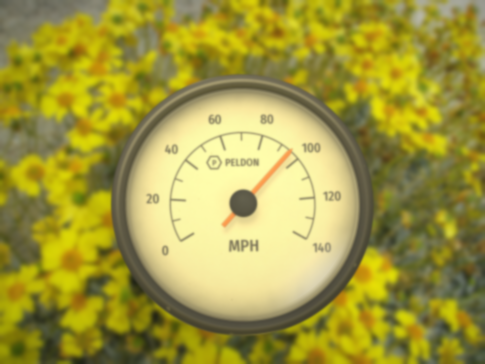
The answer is mph 95
